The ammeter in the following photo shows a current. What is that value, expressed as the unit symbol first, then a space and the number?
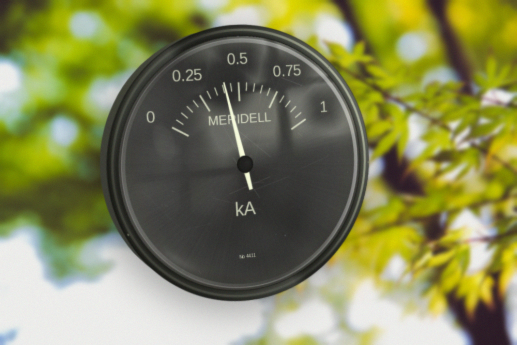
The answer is kA 0.4
